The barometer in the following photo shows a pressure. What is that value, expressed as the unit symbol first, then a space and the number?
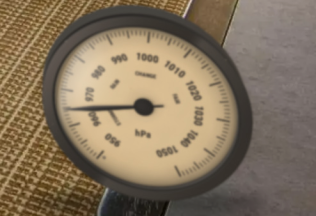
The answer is hPa 965
